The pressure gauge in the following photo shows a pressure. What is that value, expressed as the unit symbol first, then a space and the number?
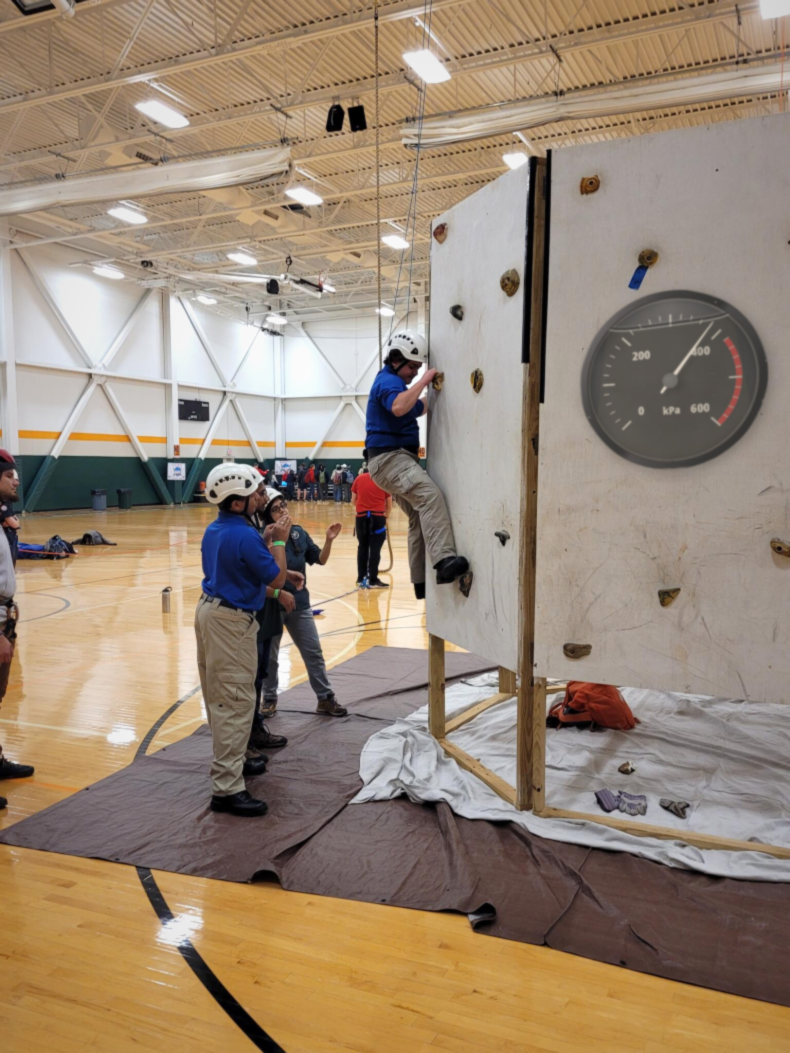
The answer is kPa 380
